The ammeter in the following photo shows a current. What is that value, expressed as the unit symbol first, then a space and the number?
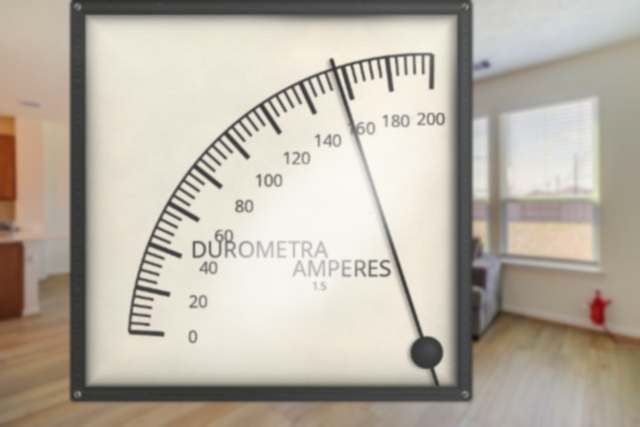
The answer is A 156
